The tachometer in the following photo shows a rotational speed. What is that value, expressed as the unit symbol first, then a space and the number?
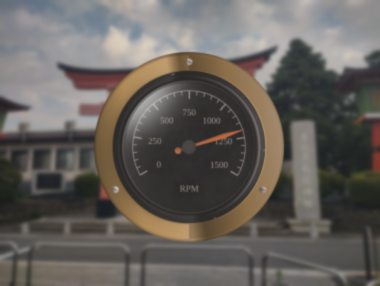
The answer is rpm 1200
